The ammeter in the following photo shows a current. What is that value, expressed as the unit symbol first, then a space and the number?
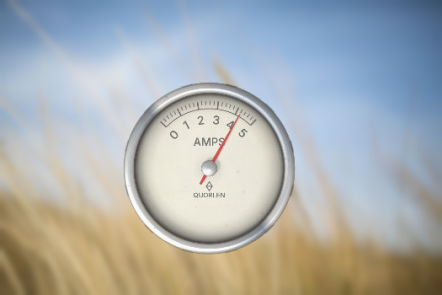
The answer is A 4.2
